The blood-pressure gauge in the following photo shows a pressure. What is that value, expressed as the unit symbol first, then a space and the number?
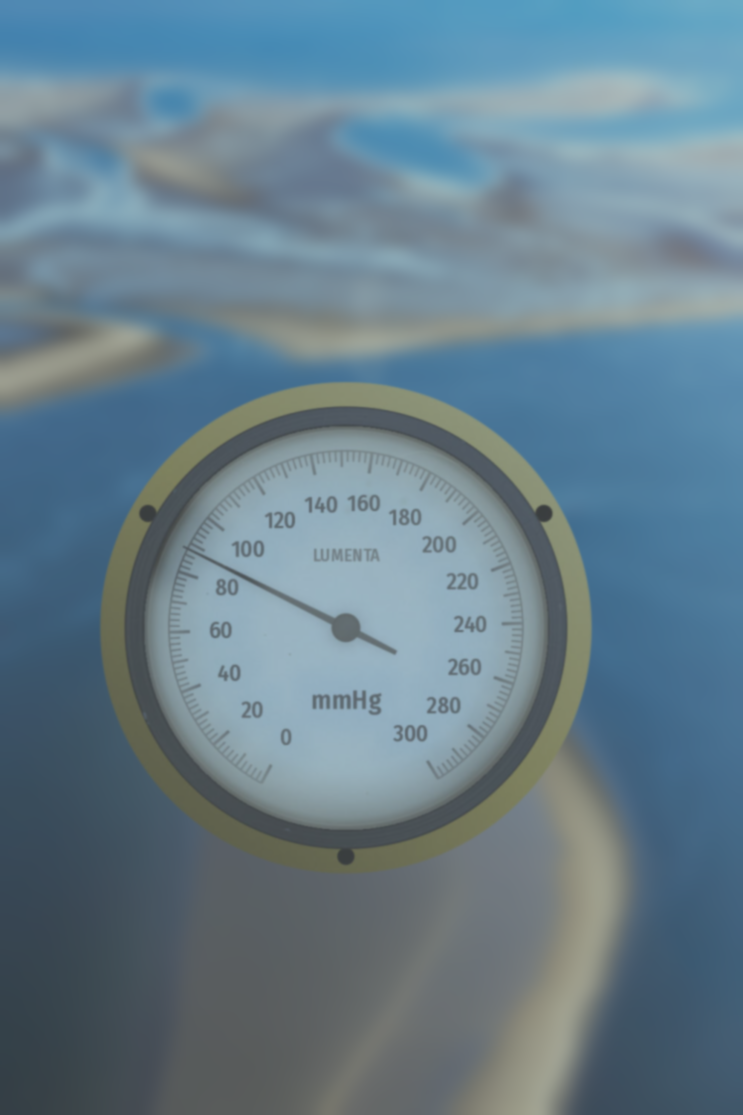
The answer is mmHg 88
